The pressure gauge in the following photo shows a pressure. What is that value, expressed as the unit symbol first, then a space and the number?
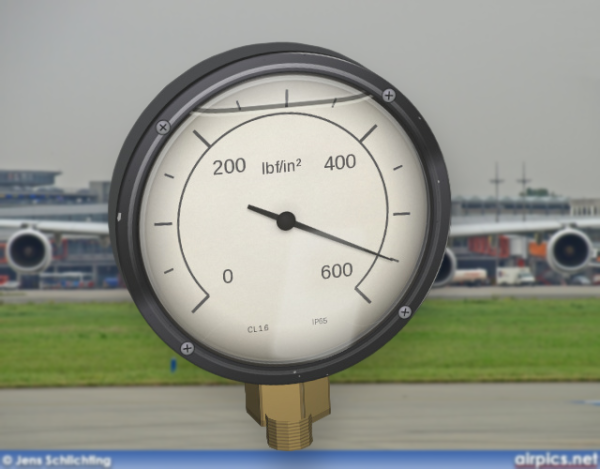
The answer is psi 550
